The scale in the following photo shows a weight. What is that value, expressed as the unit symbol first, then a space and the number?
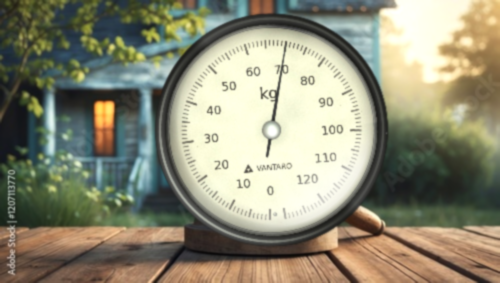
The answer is kg 70
